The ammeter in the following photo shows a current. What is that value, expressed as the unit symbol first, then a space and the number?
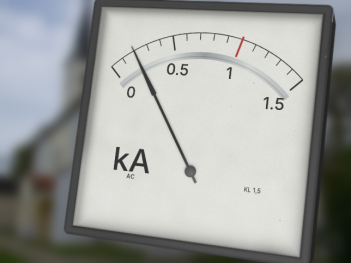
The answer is kA 0.2
